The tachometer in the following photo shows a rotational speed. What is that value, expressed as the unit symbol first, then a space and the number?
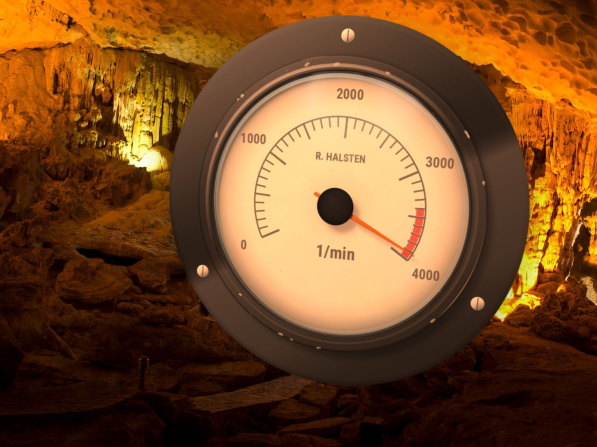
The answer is rpm 3900
